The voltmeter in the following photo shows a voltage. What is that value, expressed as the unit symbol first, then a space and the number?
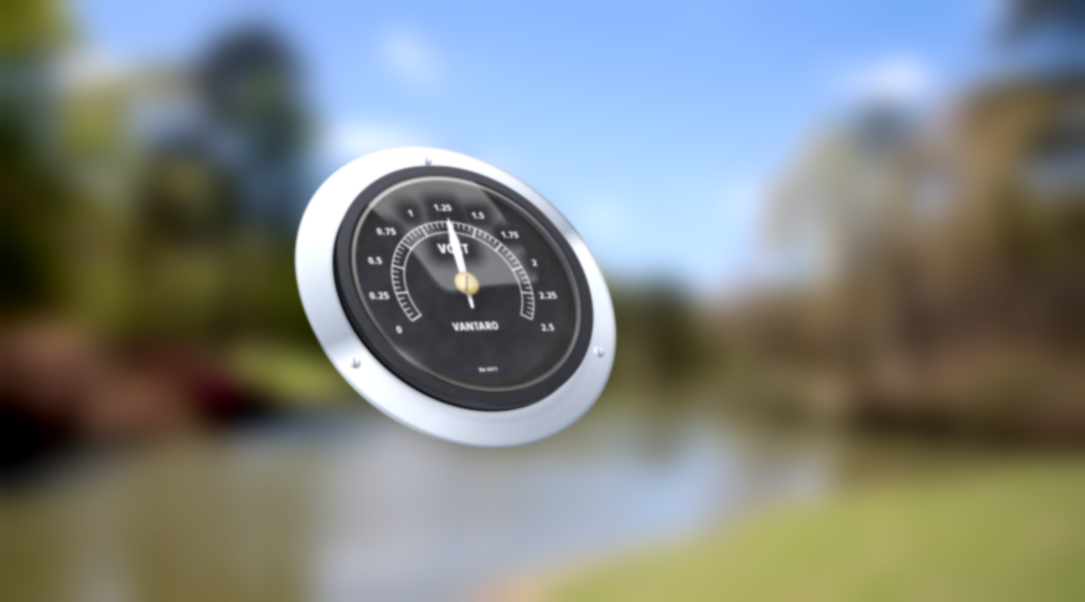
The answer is V 1.25
